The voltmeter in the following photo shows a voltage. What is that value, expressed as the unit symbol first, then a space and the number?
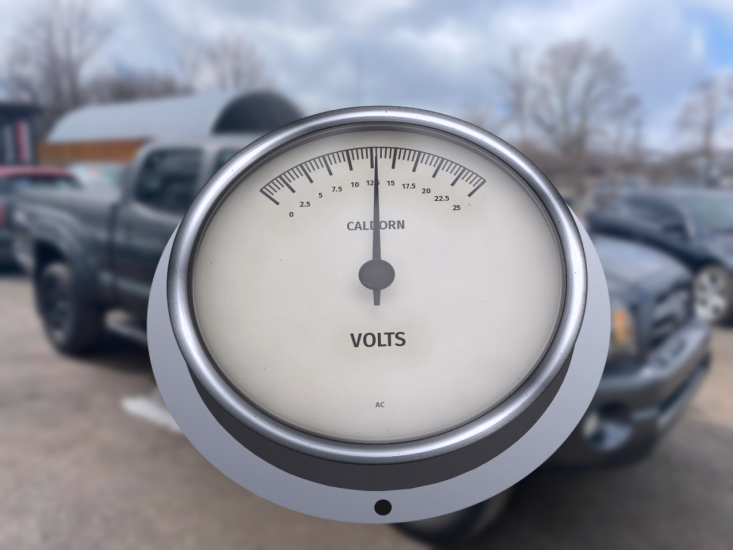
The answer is V 13
